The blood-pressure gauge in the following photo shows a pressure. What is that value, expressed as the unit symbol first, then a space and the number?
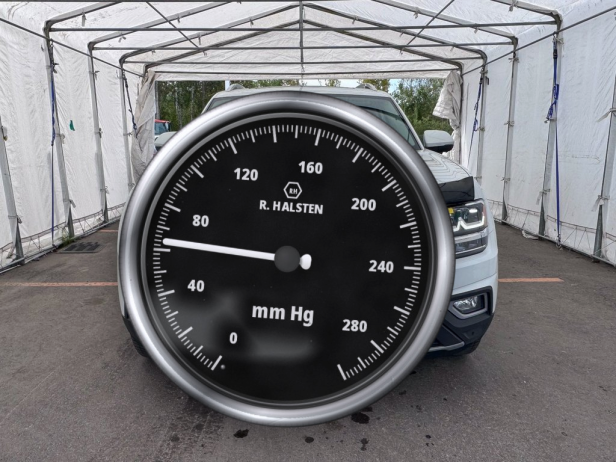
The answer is mmHg 64
